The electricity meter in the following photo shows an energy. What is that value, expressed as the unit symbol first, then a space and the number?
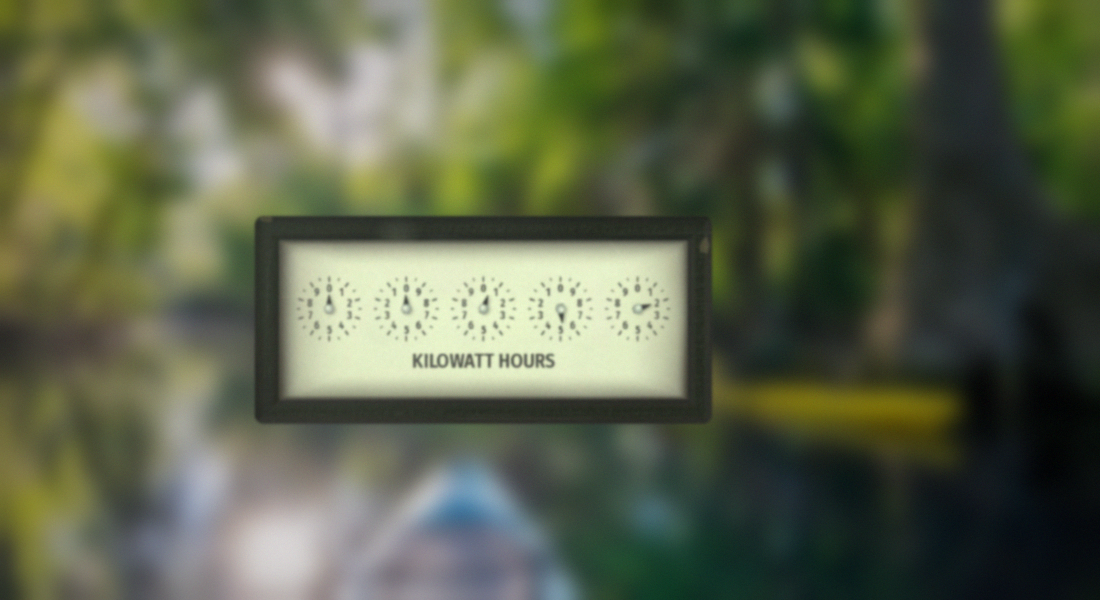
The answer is kWh 52
